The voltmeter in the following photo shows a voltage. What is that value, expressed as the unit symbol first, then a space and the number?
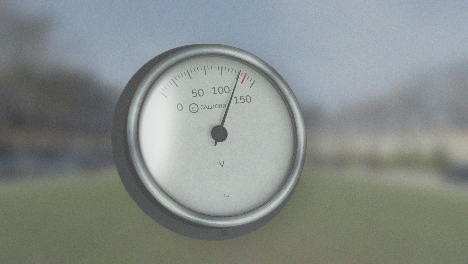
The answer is V 125
